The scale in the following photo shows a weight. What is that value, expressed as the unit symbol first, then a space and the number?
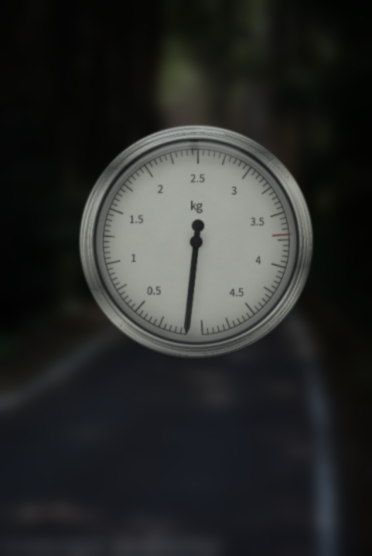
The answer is kg 0
